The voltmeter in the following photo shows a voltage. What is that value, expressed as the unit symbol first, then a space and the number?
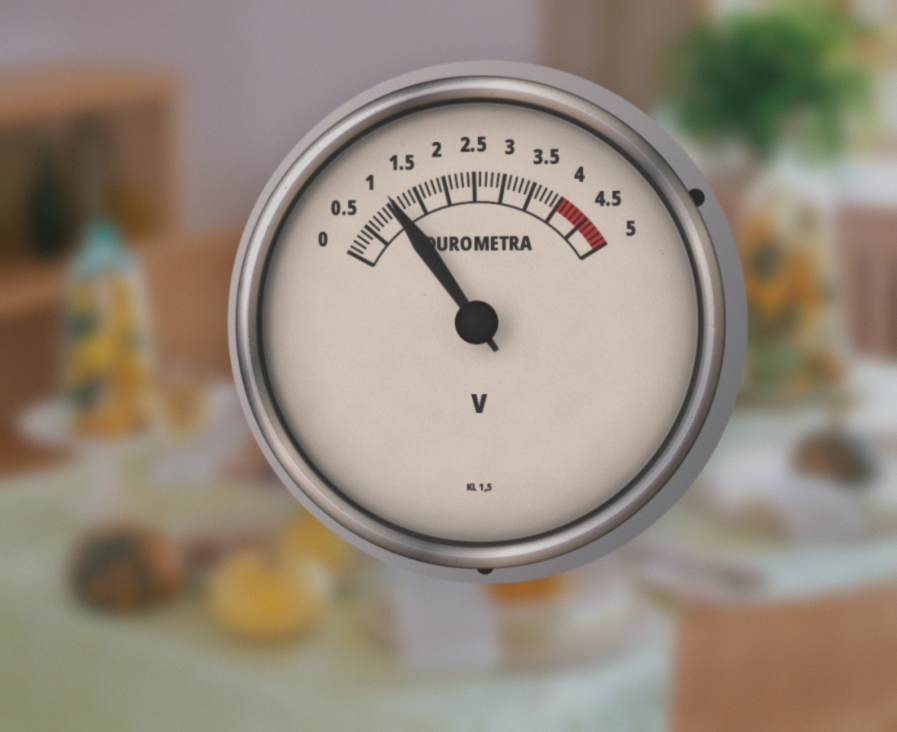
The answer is V 1.1
